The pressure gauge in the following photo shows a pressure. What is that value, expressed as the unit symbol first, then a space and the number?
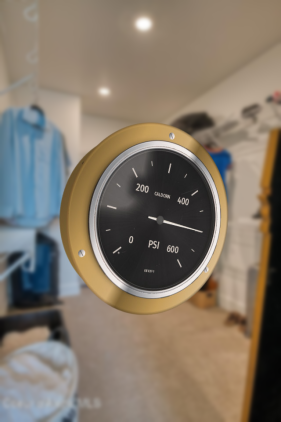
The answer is psi 500
